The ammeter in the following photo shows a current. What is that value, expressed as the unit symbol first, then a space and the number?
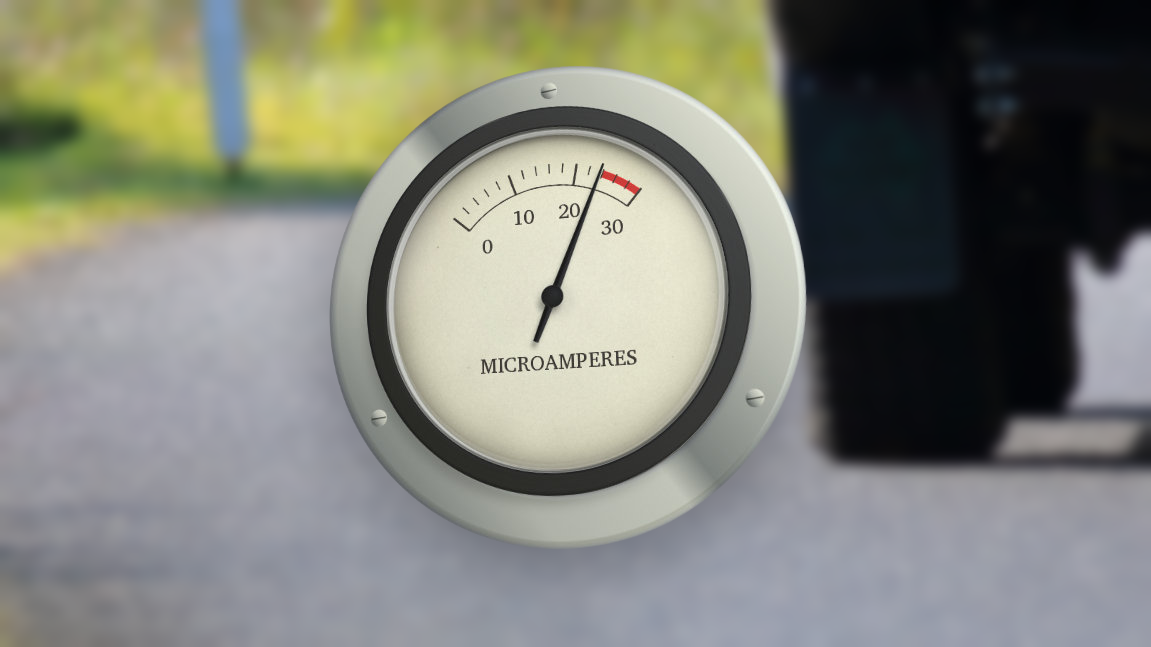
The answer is µA 24
